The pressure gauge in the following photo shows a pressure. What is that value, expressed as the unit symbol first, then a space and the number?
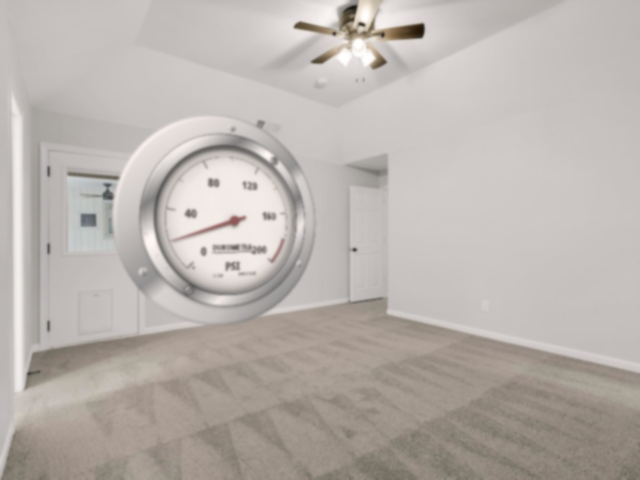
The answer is psi 20
